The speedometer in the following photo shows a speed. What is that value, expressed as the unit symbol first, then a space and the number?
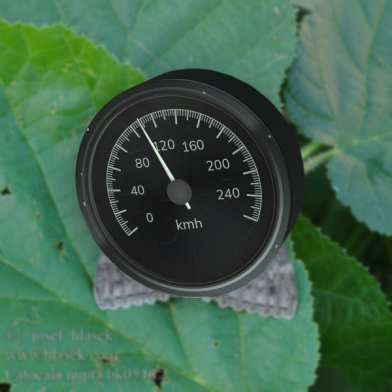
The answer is km/h 110
